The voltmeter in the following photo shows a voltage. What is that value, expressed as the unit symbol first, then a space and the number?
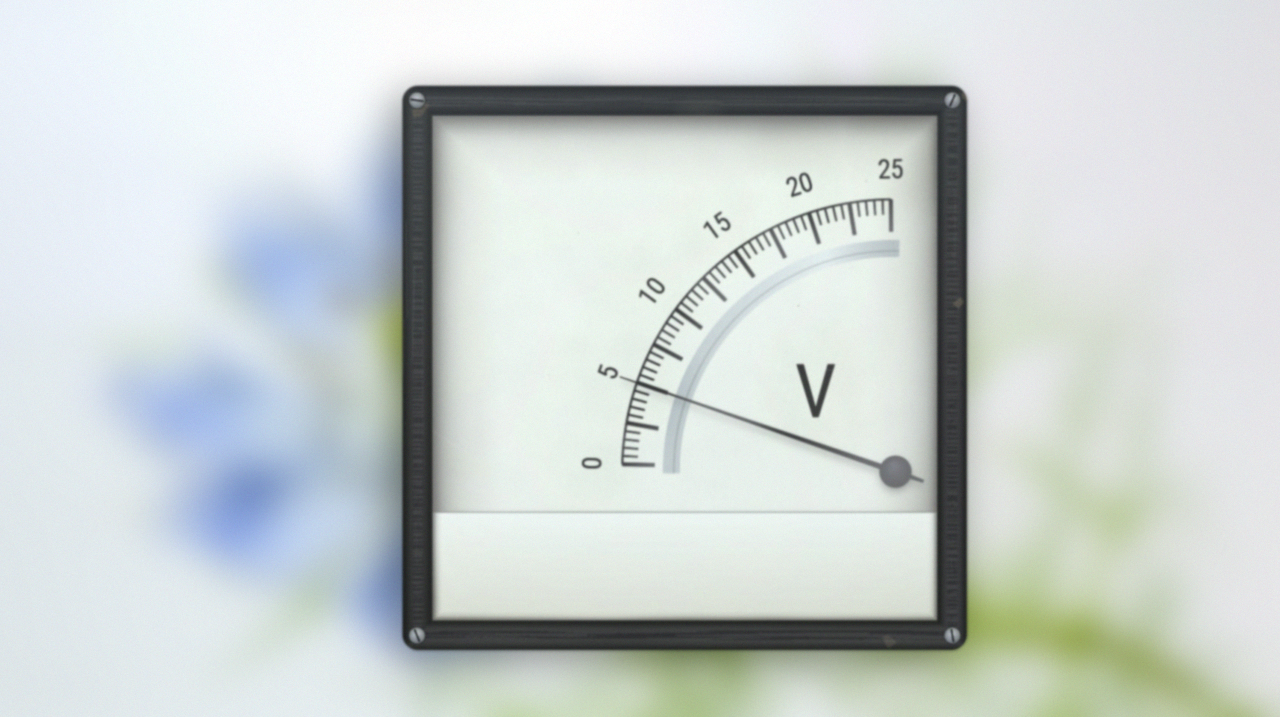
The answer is V 5
